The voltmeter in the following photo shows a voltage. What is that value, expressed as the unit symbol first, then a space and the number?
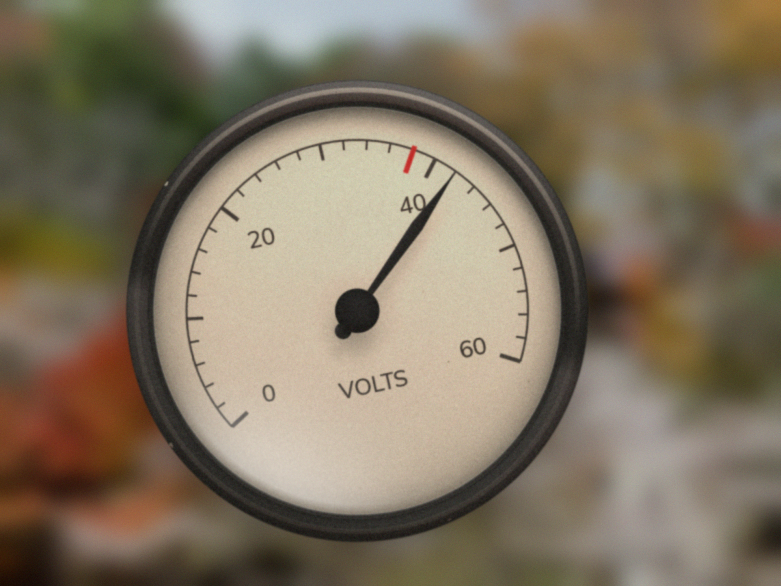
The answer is V 42
